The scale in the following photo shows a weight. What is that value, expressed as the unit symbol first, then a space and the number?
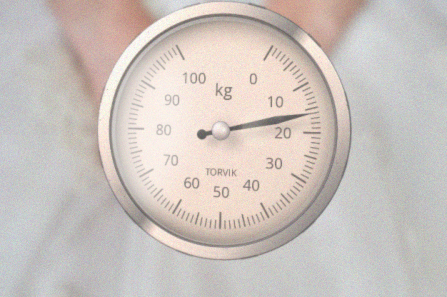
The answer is kg 16
